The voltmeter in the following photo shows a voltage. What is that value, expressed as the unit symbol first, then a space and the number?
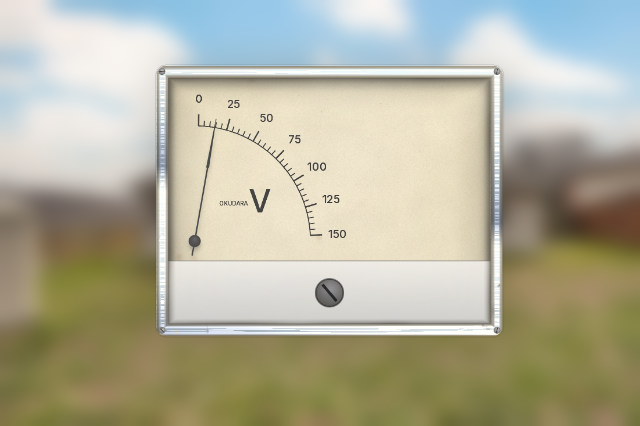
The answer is V 15
